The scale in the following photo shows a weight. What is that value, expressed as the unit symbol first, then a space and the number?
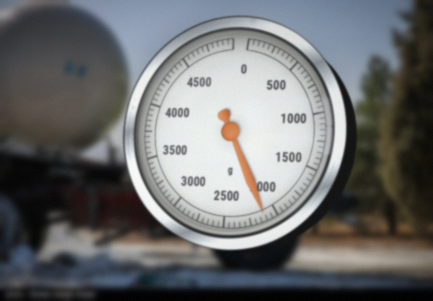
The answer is g 2100
